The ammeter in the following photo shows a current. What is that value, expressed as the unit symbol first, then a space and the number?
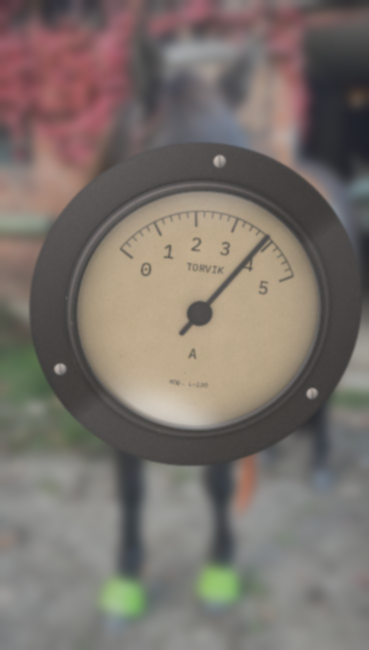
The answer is A 3.8
